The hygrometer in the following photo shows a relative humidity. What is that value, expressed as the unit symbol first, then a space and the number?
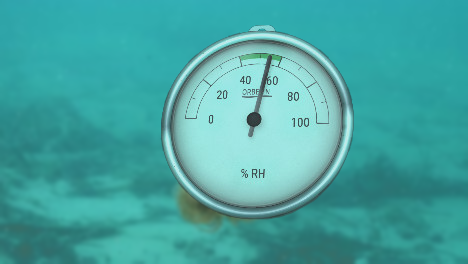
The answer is % 55
